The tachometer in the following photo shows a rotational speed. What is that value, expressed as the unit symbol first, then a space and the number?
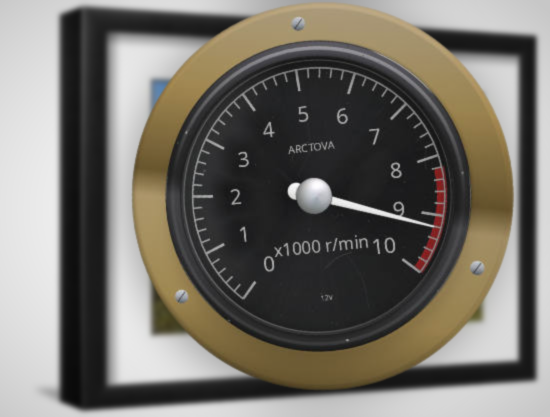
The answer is rpm 9200
